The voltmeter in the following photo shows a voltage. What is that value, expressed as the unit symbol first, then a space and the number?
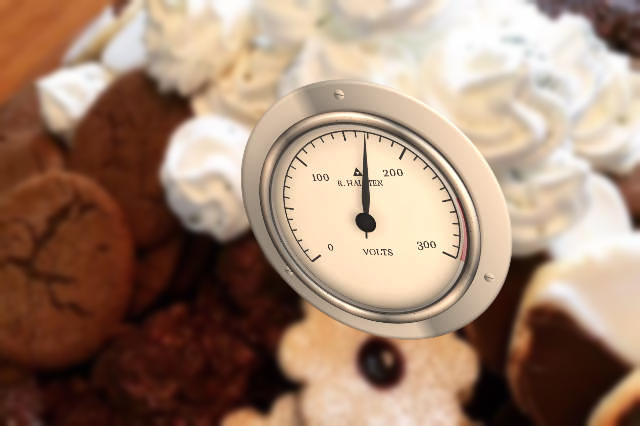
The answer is V 170
